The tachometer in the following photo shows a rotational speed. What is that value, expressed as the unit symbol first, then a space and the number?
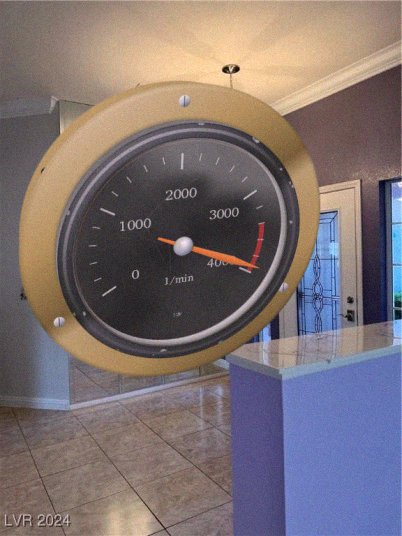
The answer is rpm 3900
